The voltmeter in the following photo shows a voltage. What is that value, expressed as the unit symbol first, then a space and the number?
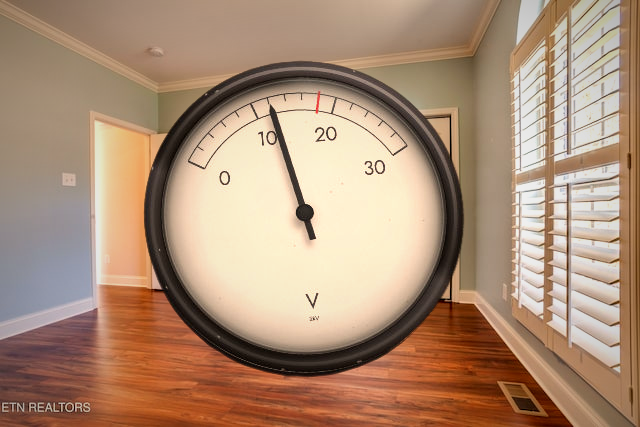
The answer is V 12
